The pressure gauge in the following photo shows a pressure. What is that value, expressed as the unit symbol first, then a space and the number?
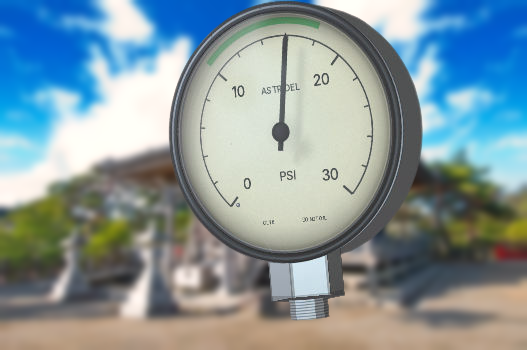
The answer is psi 16
